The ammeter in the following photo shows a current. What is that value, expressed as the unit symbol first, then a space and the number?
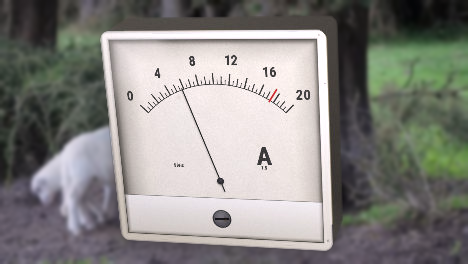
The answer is A 6
